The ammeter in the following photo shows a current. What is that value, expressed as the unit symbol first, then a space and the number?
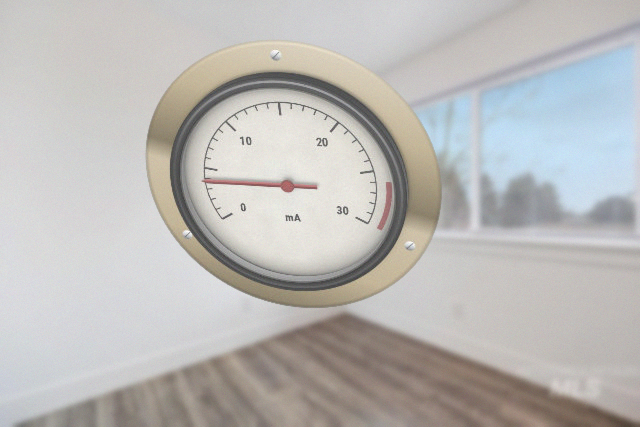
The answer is mA 4
